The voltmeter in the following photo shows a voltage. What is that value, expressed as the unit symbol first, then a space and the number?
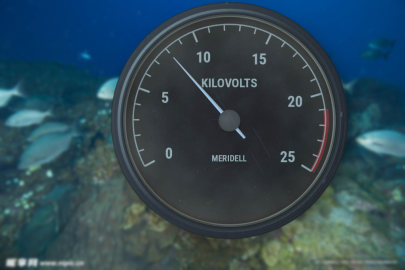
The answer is kV 8
